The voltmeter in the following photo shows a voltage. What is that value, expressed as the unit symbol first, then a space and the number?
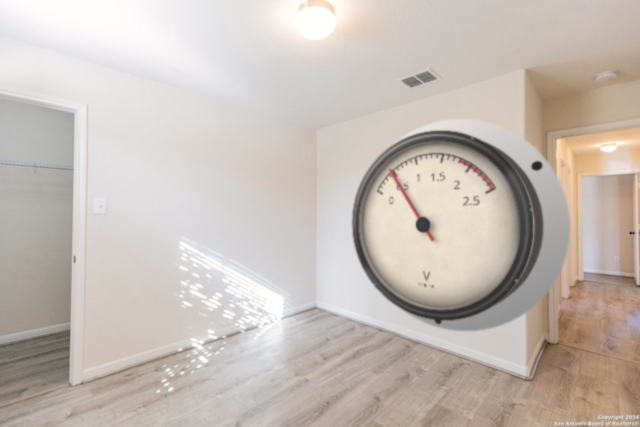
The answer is V 0.5
